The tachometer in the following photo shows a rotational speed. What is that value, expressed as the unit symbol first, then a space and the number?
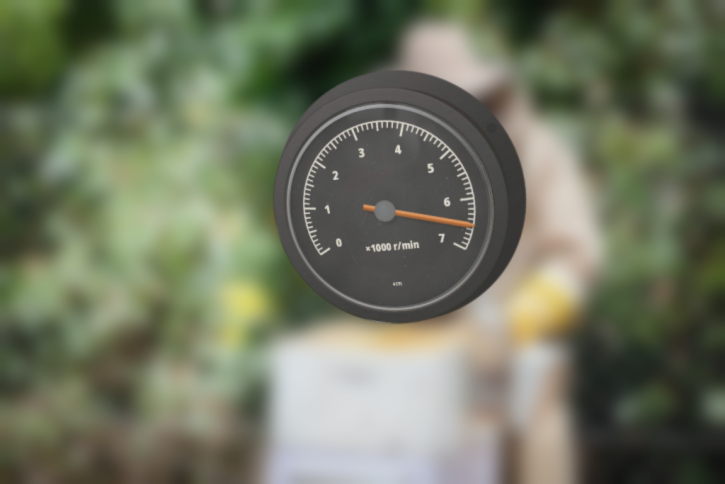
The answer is rpm 6500
